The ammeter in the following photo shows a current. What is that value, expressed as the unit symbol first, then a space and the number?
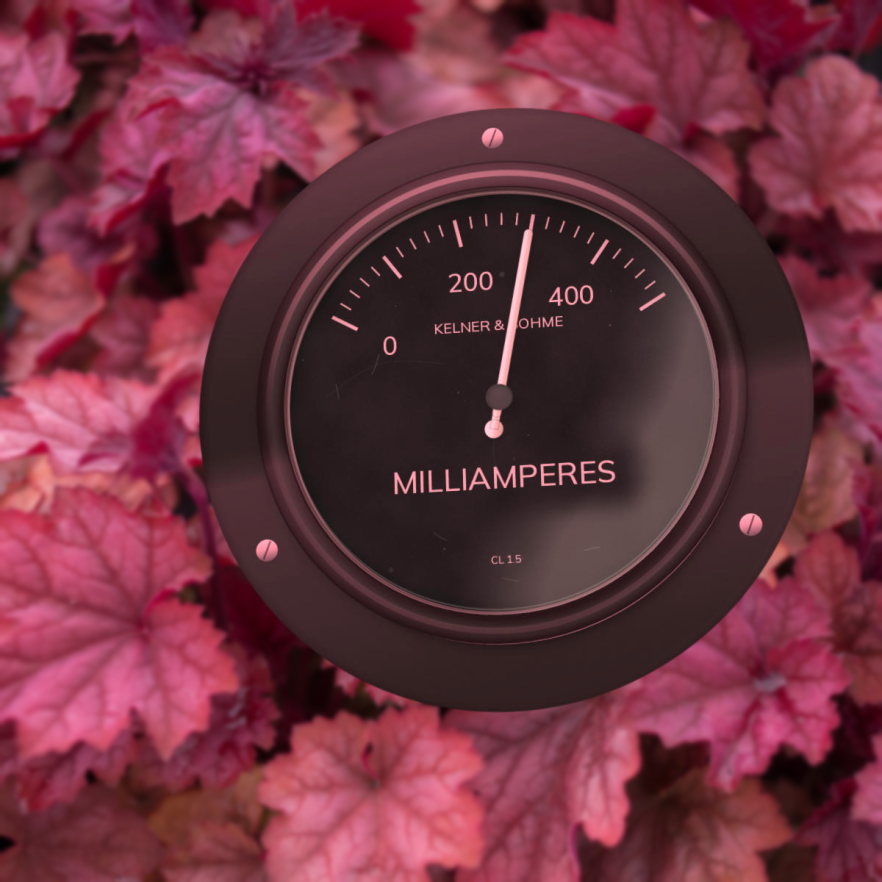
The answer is mA 300
